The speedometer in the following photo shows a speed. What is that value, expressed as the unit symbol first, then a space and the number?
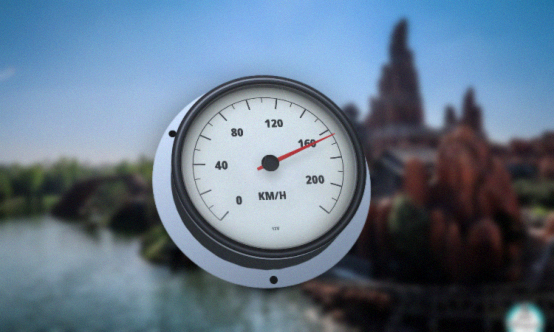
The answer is km/h 165
